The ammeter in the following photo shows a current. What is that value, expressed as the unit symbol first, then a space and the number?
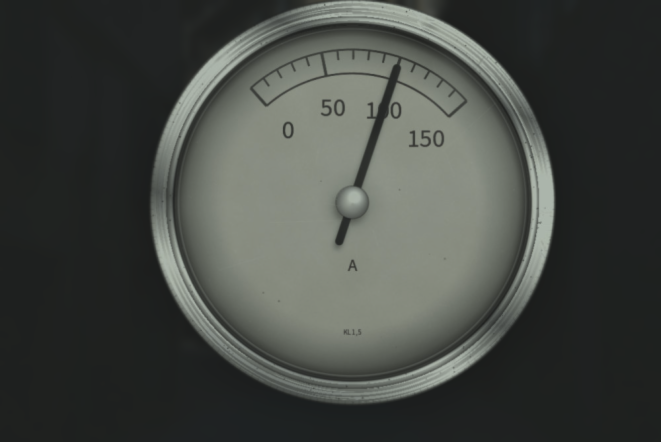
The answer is A 100
